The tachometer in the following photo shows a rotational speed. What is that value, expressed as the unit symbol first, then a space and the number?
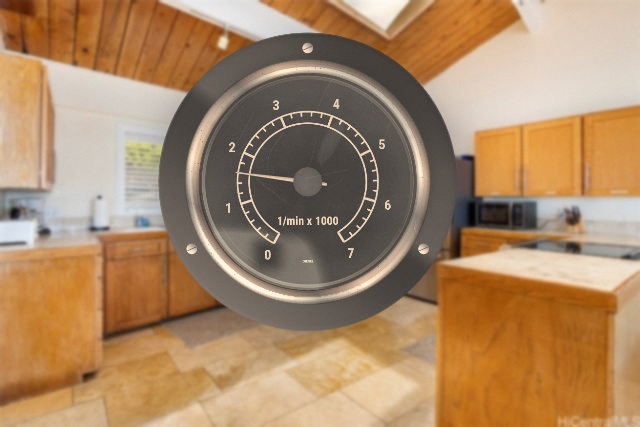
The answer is rpm 1600
